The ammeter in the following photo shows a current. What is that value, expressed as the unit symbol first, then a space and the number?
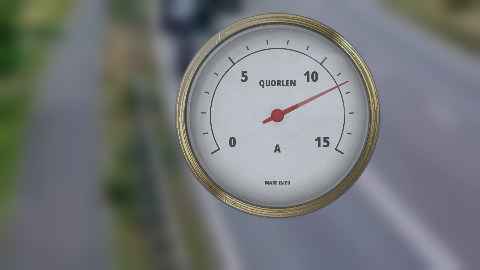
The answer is A 11.5
